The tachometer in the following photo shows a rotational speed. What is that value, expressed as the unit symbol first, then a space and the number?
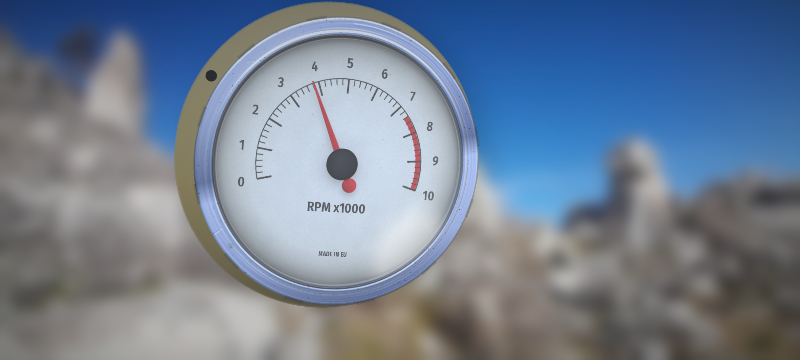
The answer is rpm 3800
